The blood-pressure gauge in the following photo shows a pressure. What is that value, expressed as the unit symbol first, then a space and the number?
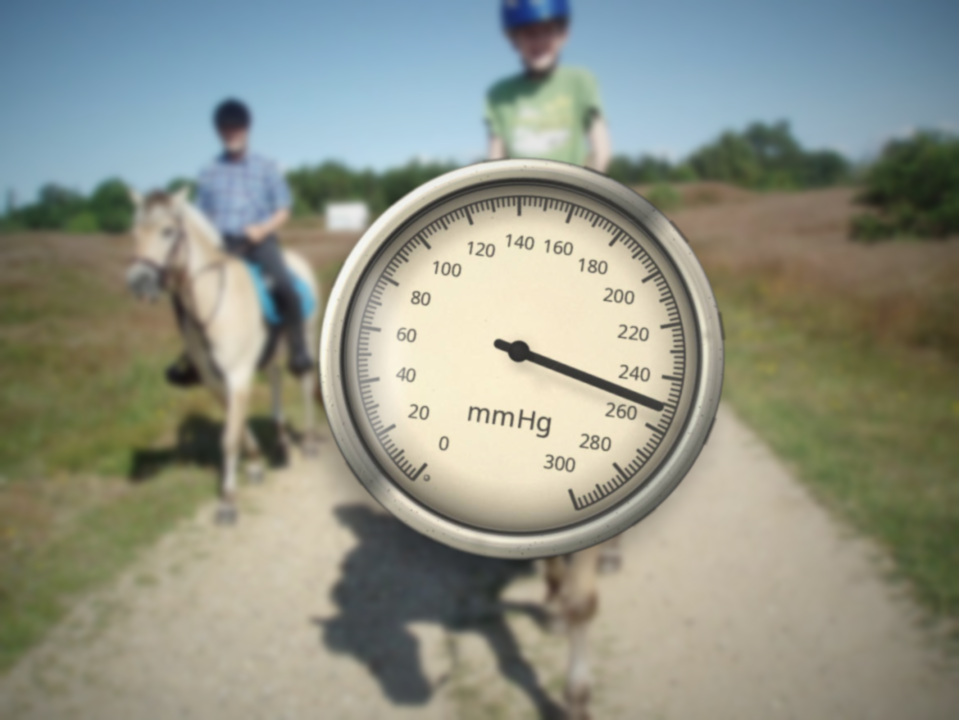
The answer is mmHg 252
